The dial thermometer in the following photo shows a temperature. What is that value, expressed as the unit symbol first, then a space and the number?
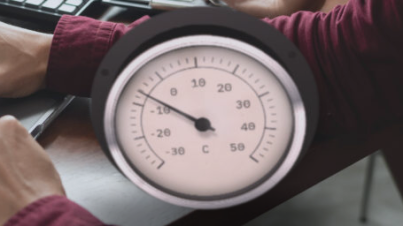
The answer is °C -6
